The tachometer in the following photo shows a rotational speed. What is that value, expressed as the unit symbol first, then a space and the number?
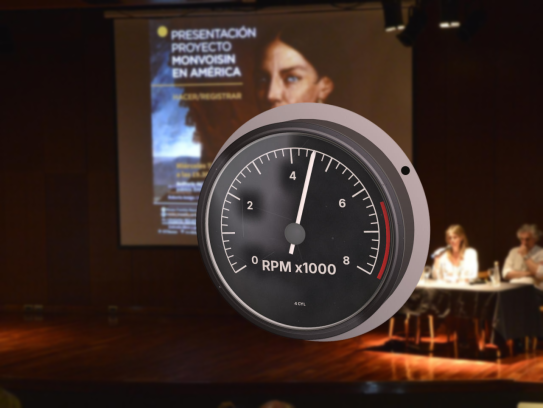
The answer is rpm 4600
